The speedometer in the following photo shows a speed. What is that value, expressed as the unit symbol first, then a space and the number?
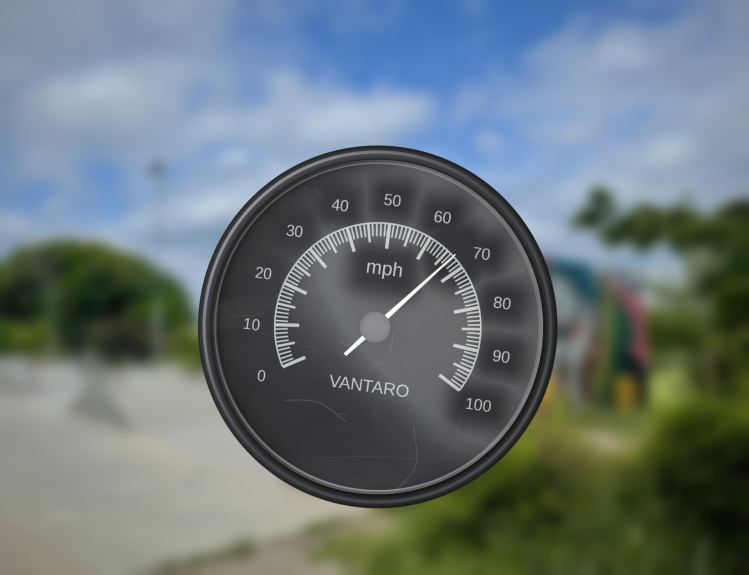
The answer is mph 67
